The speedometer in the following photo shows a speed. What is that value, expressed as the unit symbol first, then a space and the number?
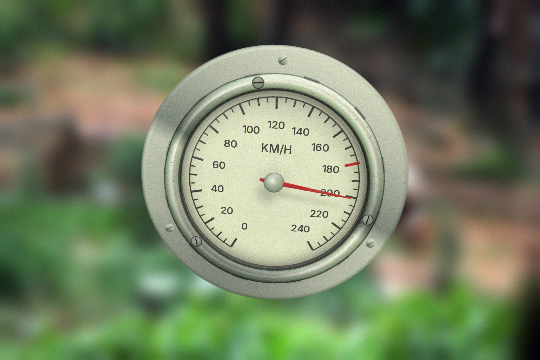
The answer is km/h 200
